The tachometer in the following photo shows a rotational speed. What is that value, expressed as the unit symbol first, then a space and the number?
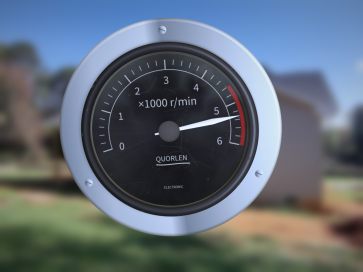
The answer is rpm 5300
